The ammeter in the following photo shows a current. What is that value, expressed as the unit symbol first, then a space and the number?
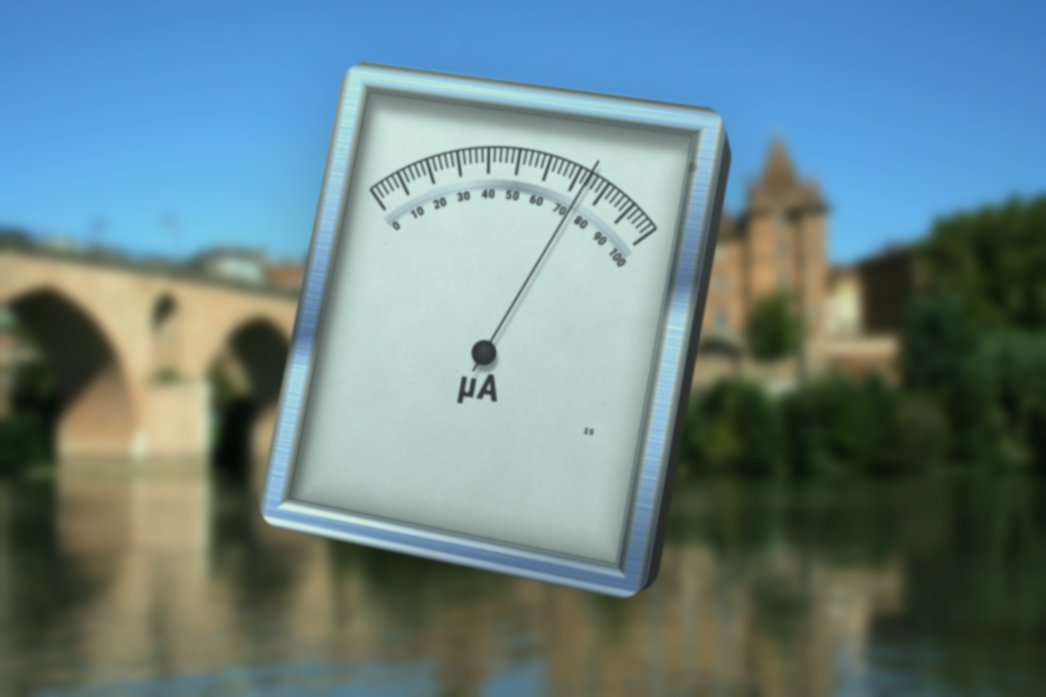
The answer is µA 74
